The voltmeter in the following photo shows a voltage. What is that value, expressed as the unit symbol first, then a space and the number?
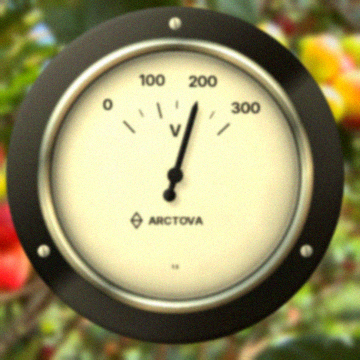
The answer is V 200
